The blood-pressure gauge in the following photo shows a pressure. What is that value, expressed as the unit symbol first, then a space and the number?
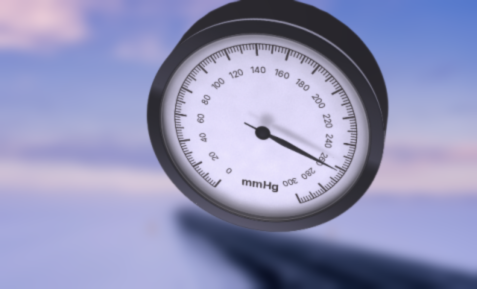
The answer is mmHg 260
